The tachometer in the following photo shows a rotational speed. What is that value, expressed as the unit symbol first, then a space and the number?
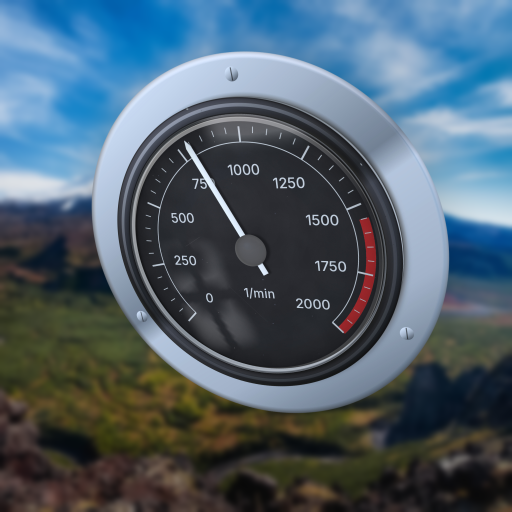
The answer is rpm 800
